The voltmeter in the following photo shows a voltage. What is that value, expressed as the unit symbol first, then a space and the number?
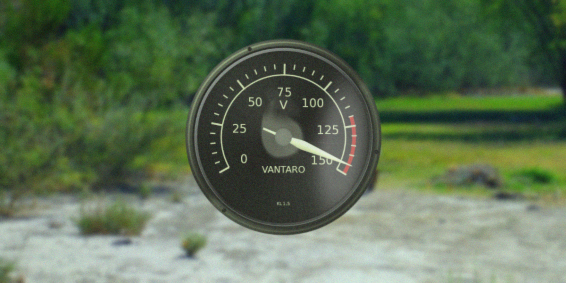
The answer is V 145
